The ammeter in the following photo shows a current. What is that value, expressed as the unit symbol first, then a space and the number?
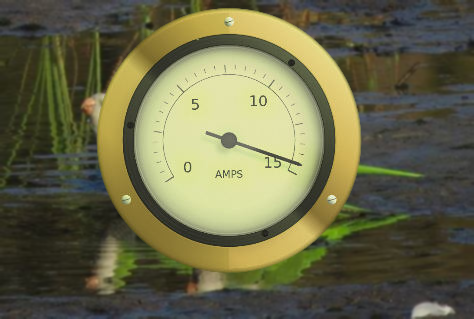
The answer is A 14.5
